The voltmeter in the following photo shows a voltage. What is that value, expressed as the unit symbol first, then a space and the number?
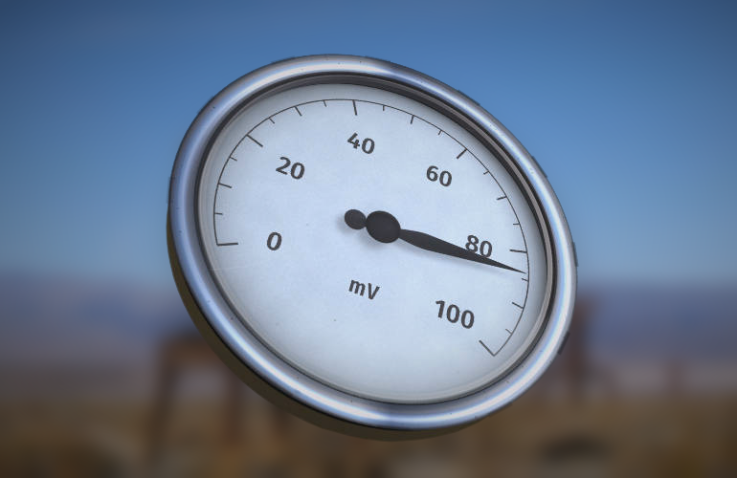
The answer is mV 85
